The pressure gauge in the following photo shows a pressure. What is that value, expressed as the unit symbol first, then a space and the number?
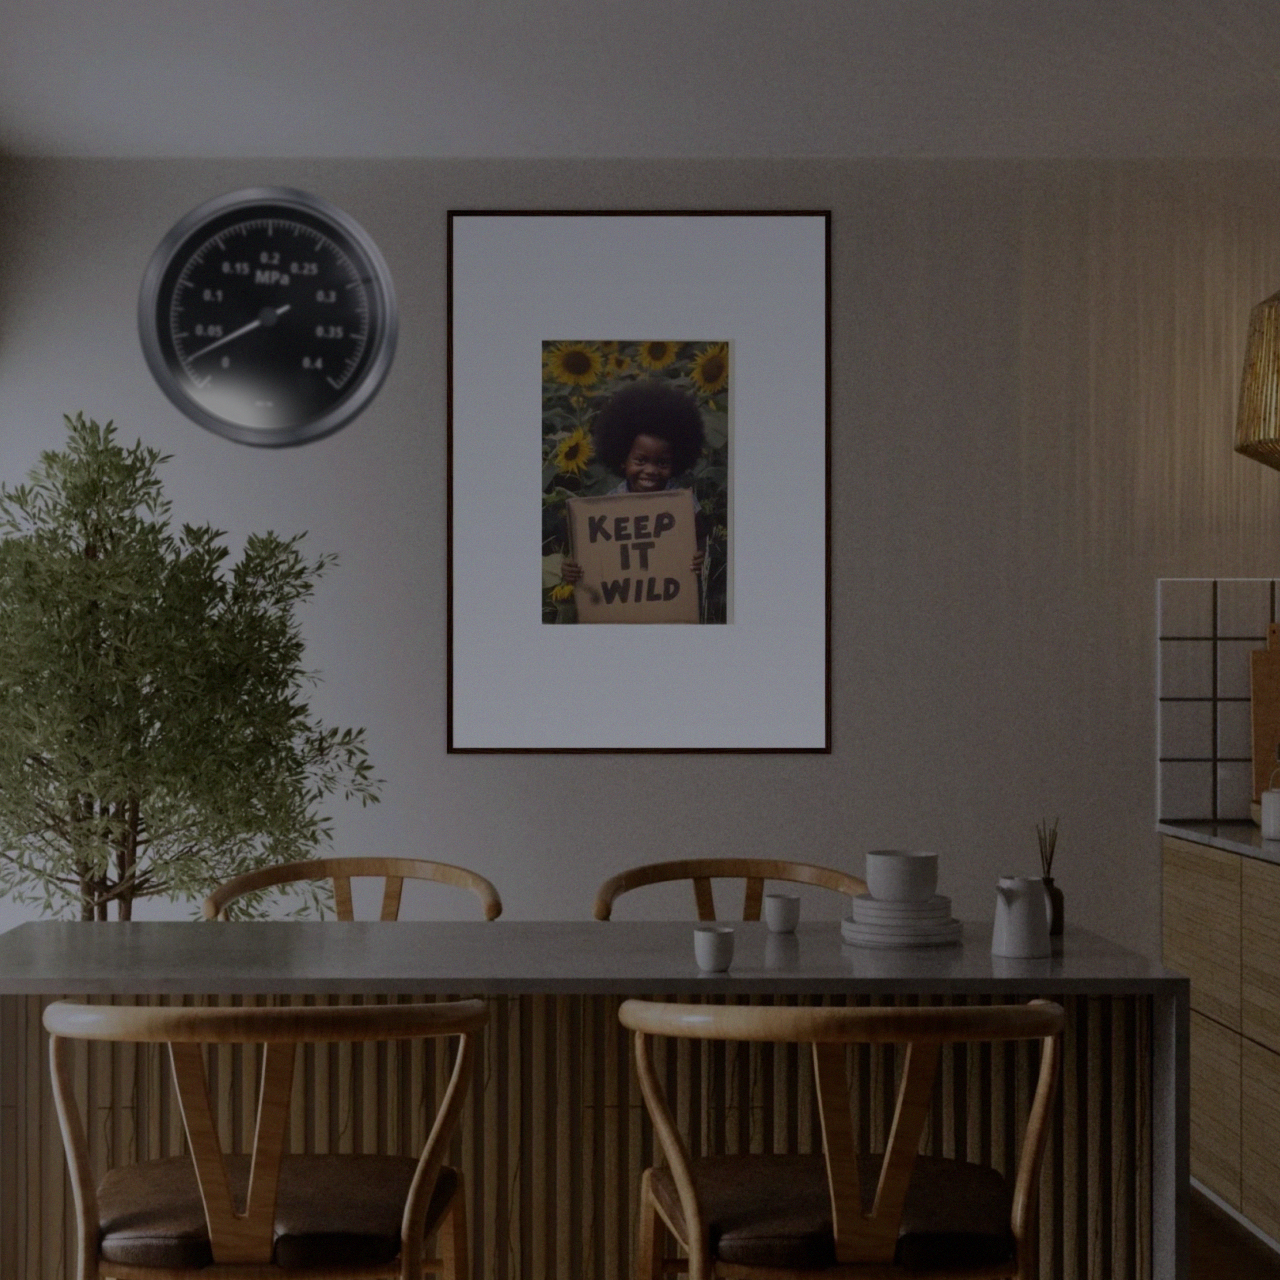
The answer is MPa 0.025
